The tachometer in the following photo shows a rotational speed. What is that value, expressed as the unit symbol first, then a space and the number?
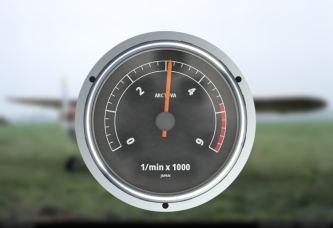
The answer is rpm 3100
